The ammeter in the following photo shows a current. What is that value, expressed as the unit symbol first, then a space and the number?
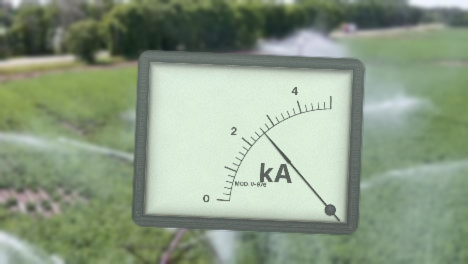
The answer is kA 2.6
